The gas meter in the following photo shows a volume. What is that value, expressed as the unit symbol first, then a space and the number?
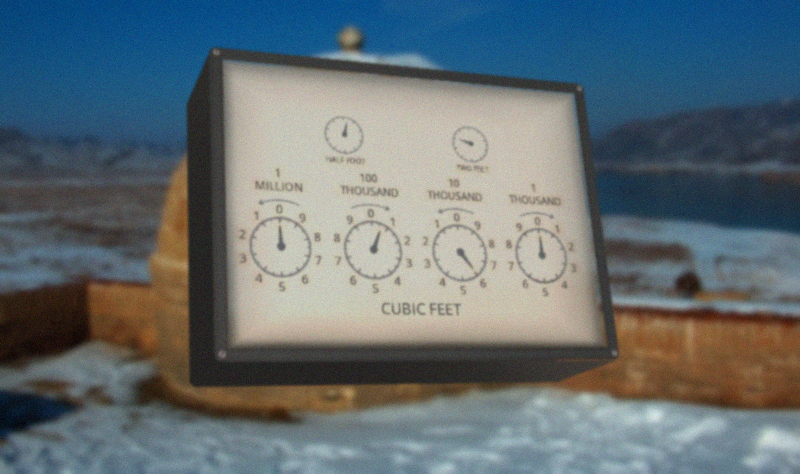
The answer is ft³ 6000
